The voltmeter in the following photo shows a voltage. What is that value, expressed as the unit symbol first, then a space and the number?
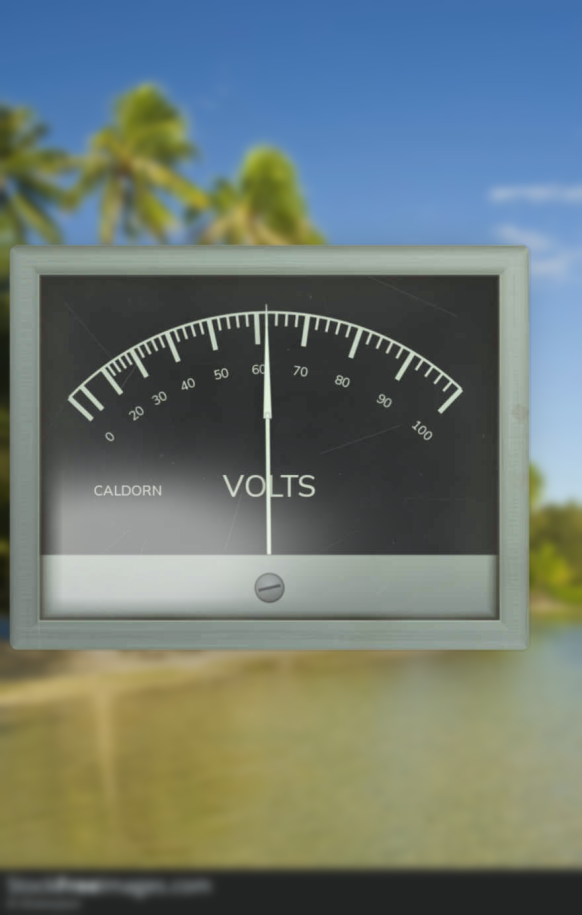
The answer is V 62
